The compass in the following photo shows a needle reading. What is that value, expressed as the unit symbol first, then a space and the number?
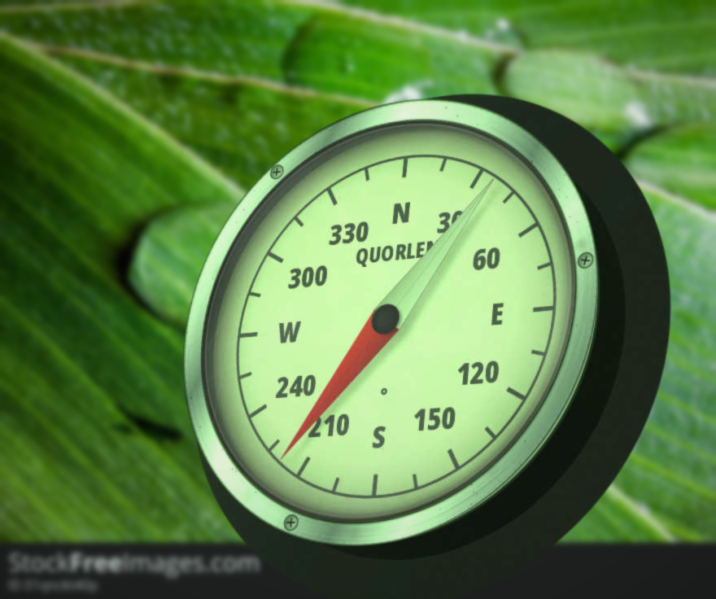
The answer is ° 217.5
